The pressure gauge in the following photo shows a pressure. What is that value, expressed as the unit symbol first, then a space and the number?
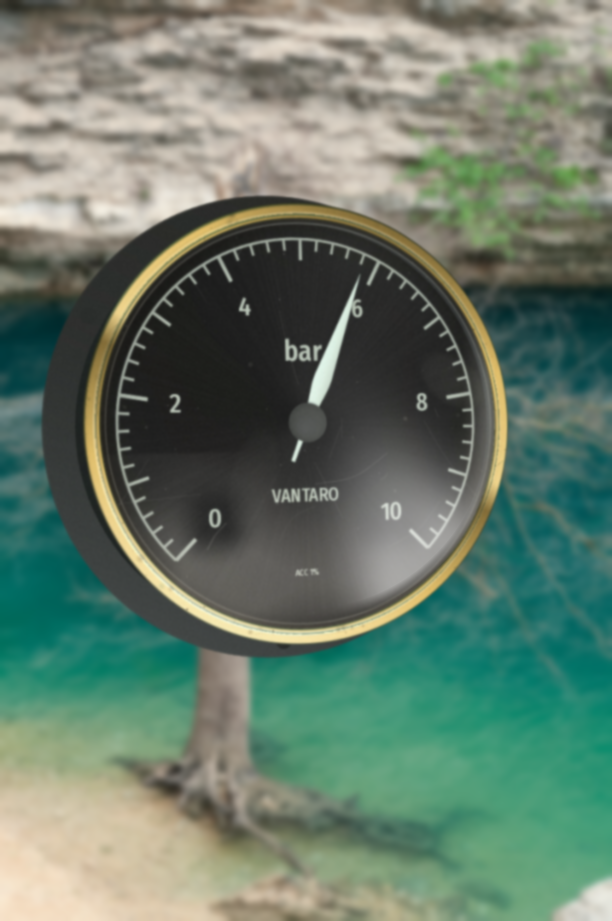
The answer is bar 5.8
